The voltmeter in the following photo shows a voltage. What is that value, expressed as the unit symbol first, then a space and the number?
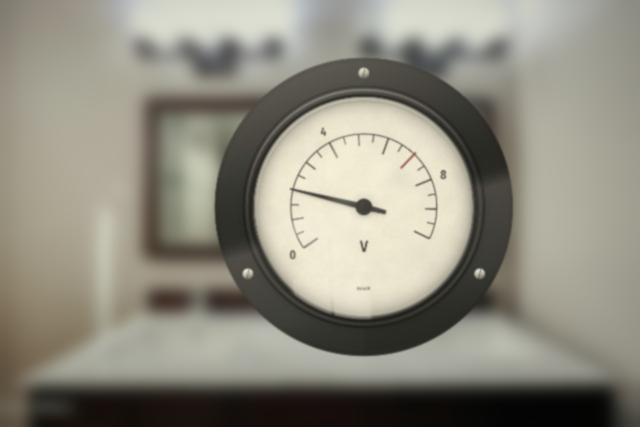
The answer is V 2
